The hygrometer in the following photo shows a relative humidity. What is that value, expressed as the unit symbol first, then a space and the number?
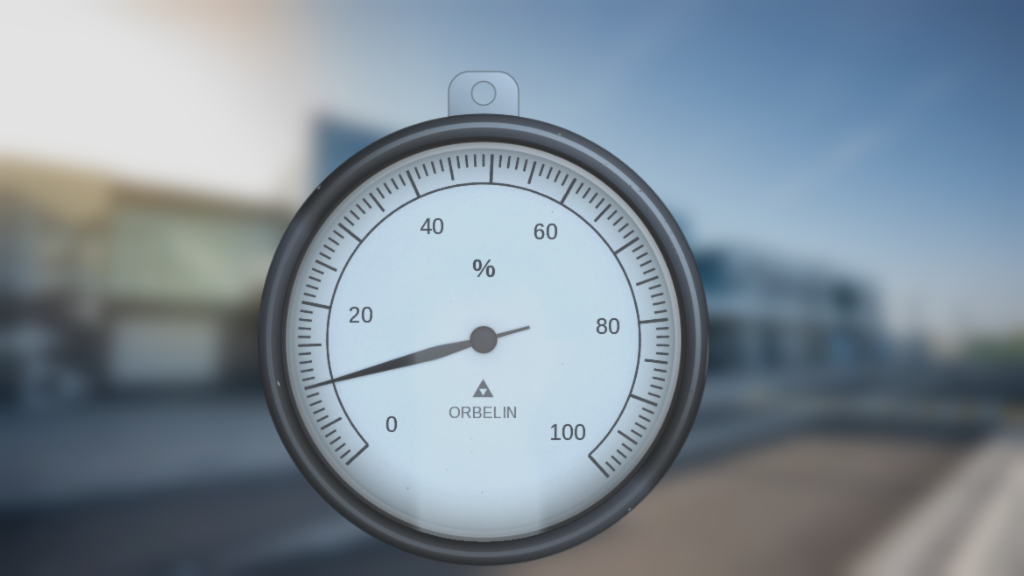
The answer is % 10
